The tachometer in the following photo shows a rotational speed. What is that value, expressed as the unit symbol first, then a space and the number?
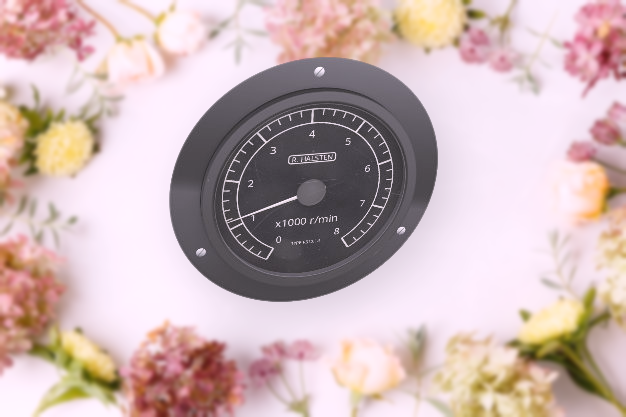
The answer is rpm 1200
